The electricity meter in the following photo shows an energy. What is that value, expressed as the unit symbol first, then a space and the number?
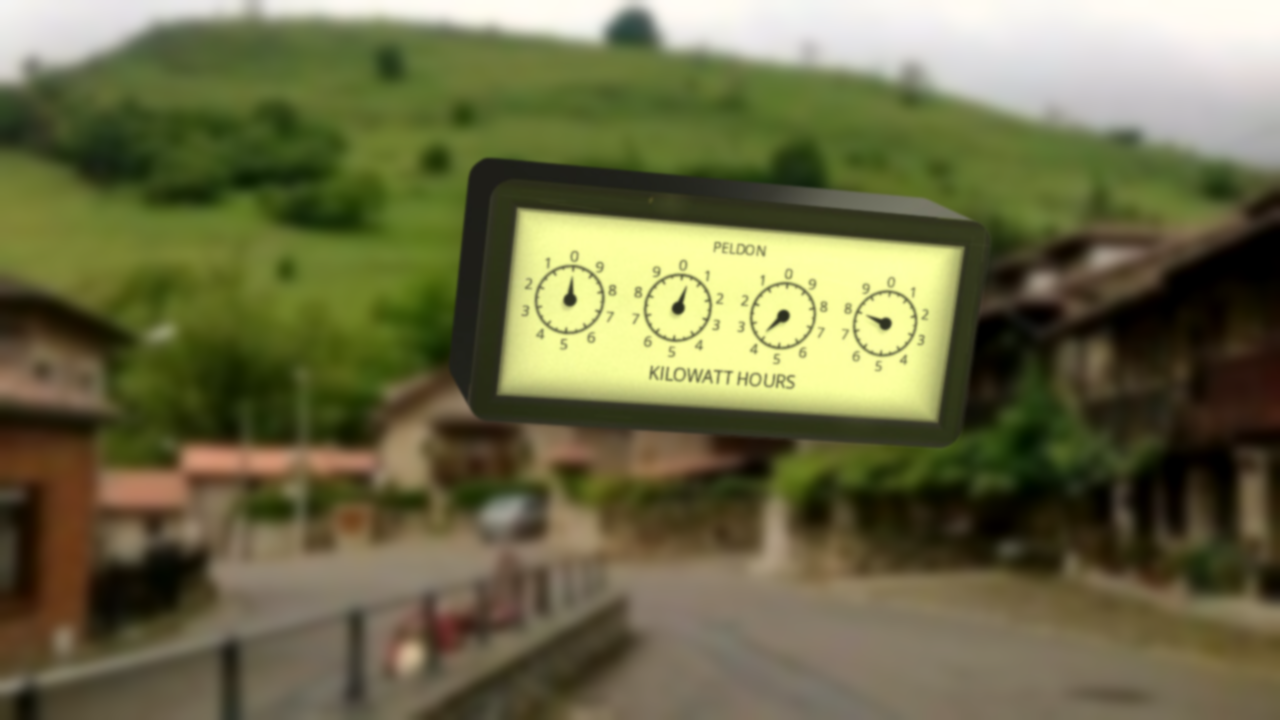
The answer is kWh 38
